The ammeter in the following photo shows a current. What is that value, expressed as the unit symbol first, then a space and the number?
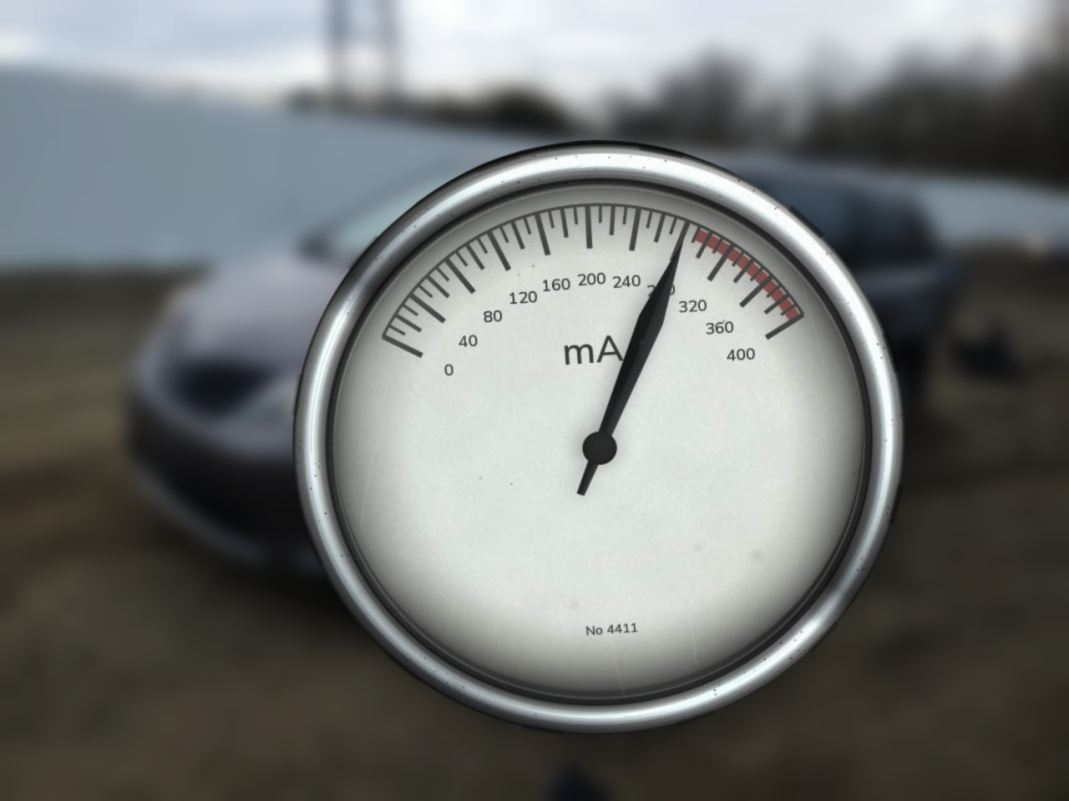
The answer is mA 280
